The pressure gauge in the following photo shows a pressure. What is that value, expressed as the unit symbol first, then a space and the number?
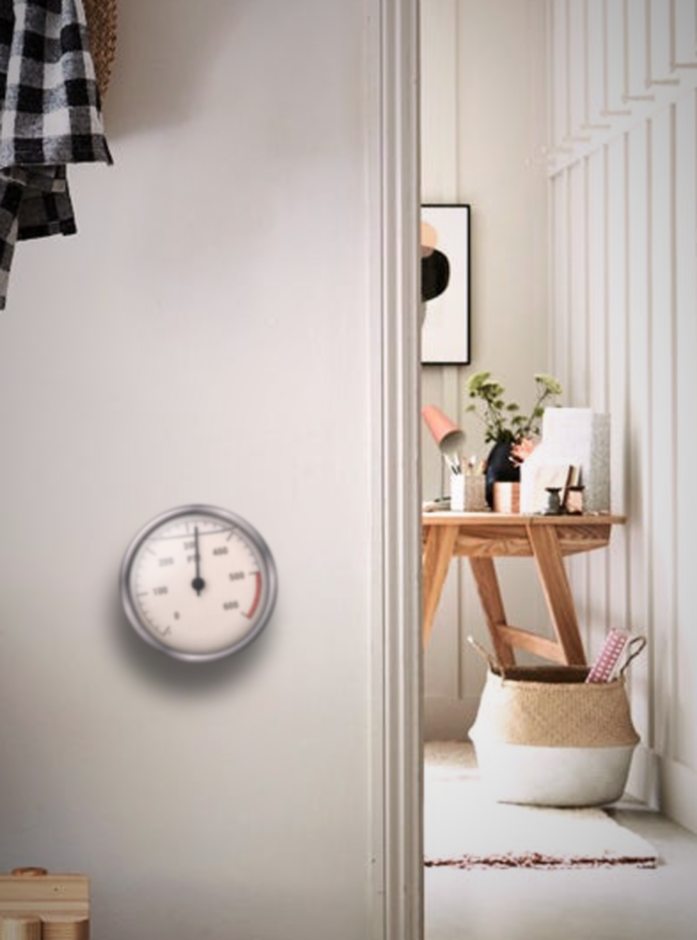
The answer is psi 320
